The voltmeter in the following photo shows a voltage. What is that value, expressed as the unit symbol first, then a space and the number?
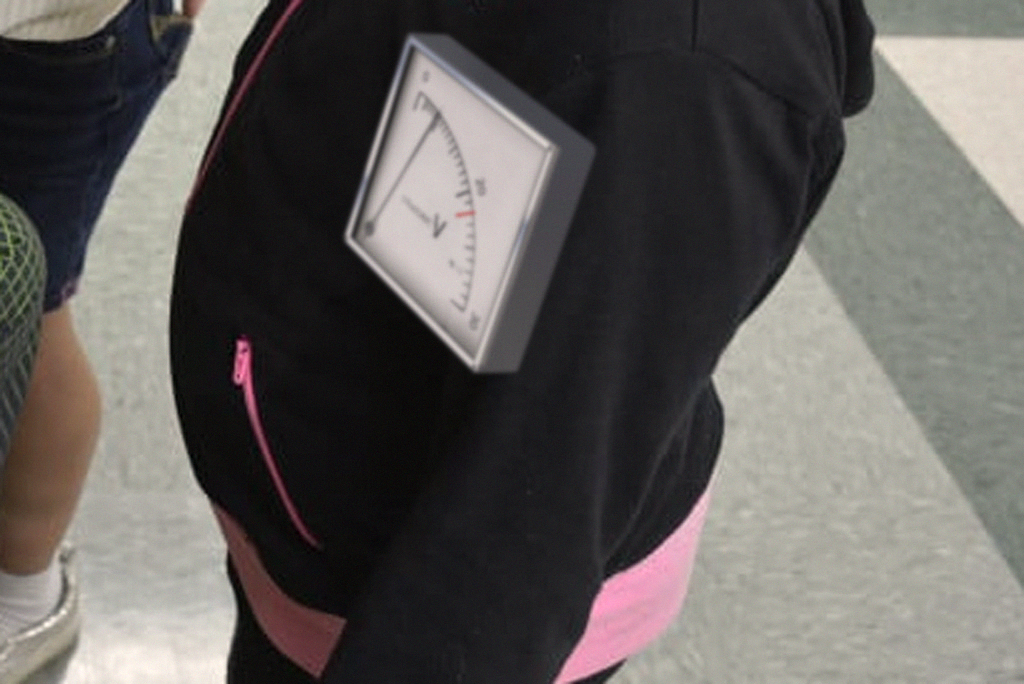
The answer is V 10
